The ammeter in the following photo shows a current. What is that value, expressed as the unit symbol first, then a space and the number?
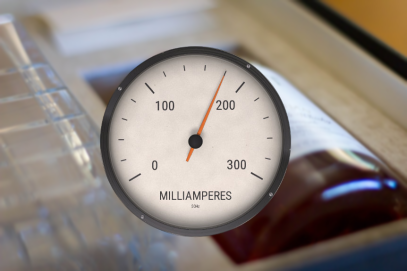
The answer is mA 180
